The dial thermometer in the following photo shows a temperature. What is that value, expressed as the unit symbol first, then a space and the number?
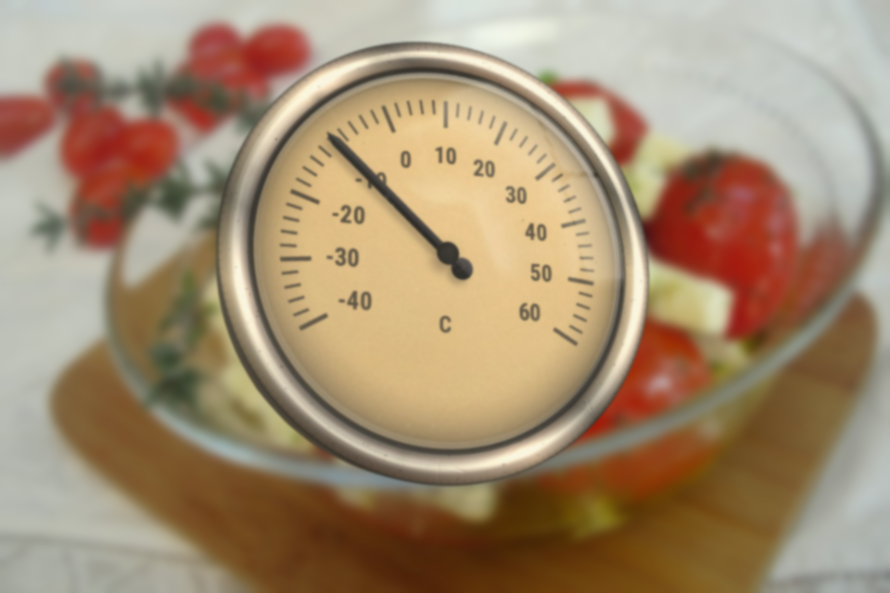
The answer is °C -10
